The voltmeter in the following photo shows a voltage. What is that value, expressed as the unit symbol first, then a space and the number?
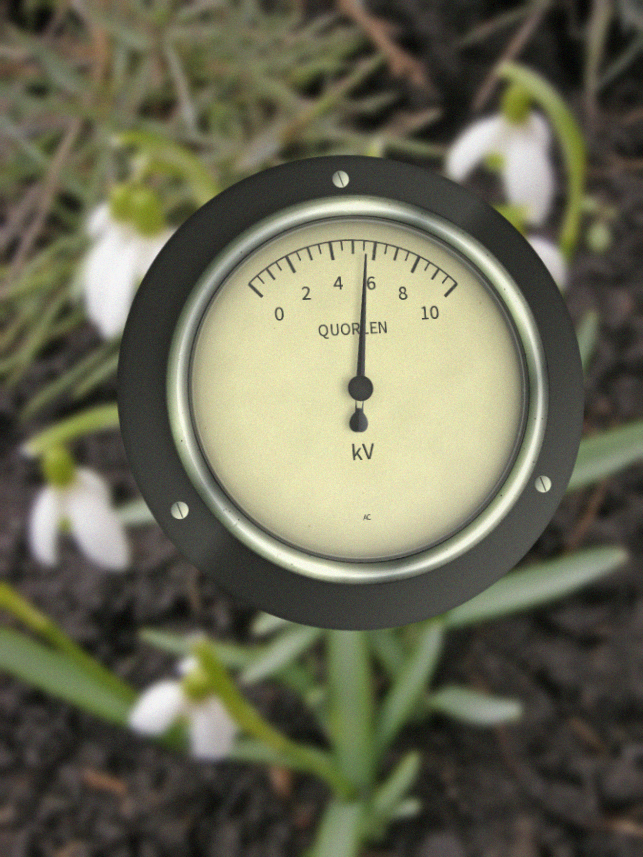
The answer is kV 5.5
